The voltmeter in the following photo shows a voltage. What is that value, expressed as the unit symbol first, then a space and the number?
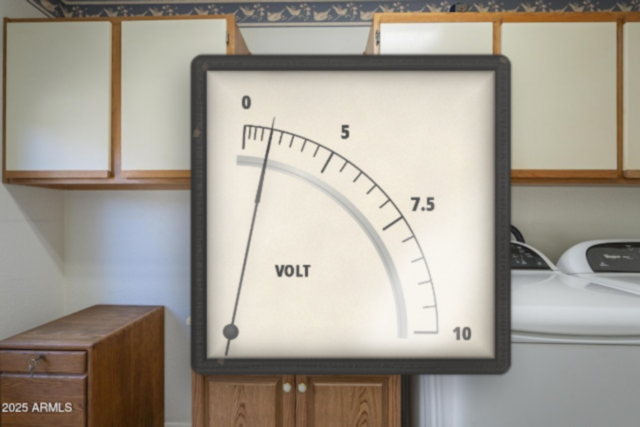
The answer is V 2.5
